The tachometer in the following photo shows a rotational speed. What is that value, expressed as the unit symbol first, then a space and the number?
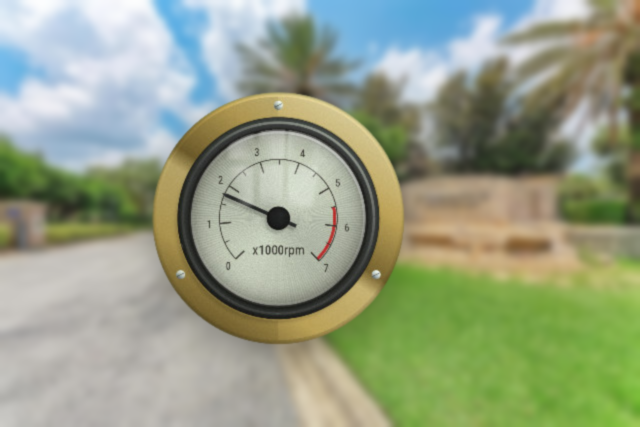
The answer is rpm 1750
